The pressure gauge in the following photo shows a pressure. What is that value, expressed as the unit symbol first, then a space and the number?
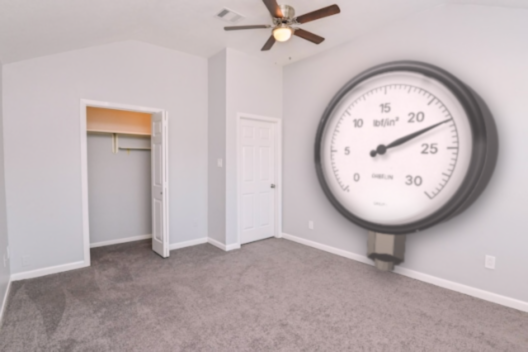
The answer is psi 22.5
